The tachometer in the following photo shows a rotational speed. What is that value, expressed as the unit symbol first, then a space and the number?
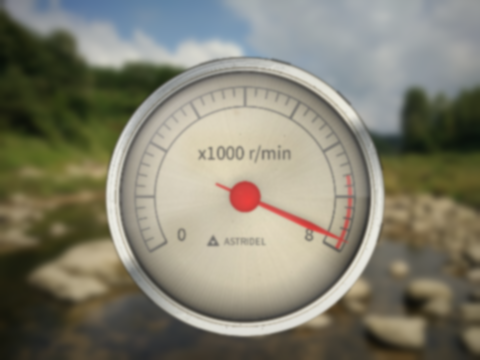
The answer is rpm 7800
